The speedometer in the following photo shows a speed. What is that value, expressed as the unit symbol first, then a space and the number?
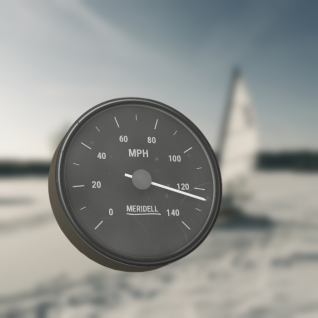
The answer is mph 125
